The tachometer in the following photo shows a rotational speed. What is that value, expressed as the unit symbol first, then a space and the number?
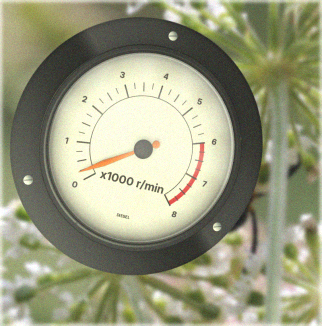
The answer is rpm 250
